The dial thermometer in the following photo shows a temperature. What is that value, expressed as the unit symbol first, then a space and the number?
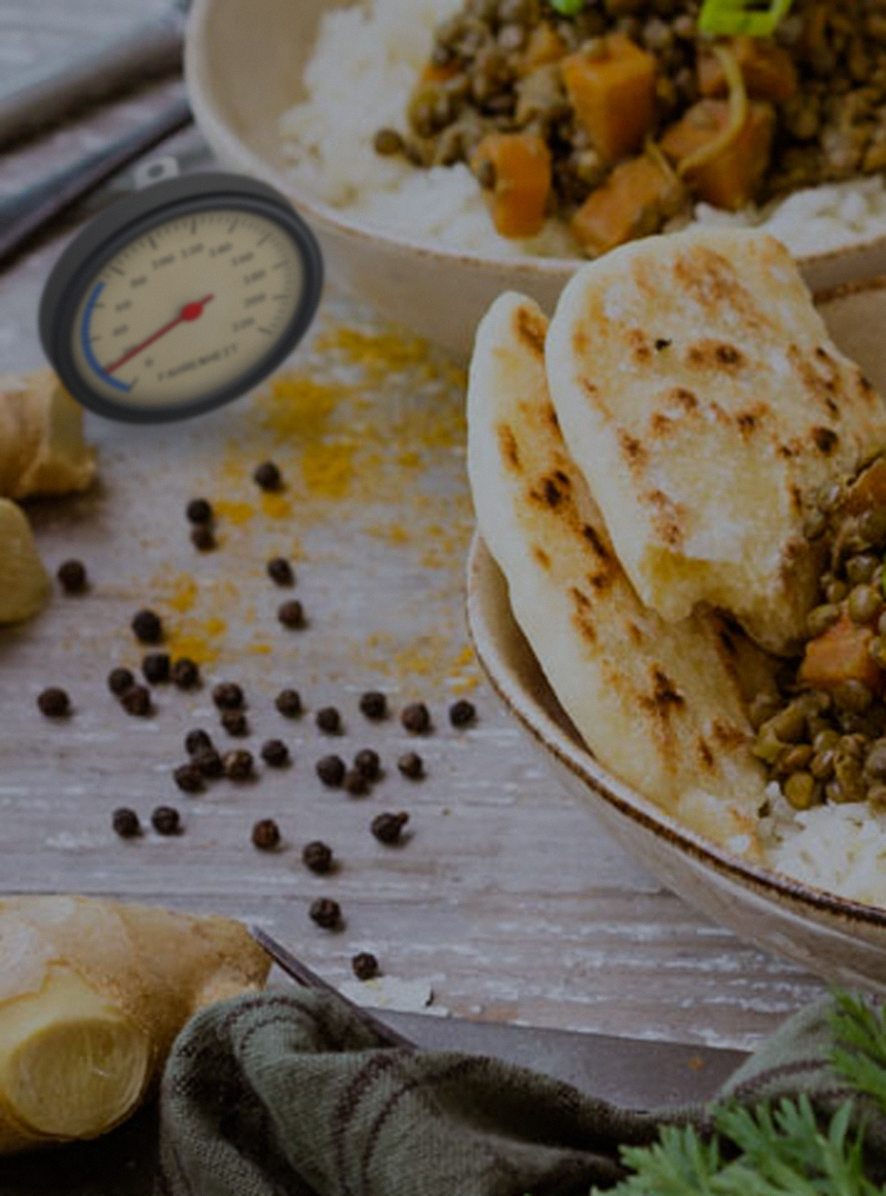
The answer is °F 20
